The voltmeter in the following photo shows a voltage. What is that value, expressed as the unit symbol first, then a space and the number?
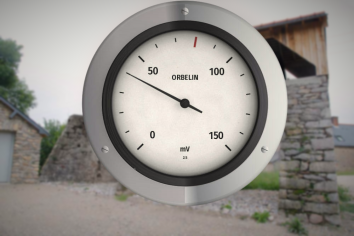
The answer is mV 40
